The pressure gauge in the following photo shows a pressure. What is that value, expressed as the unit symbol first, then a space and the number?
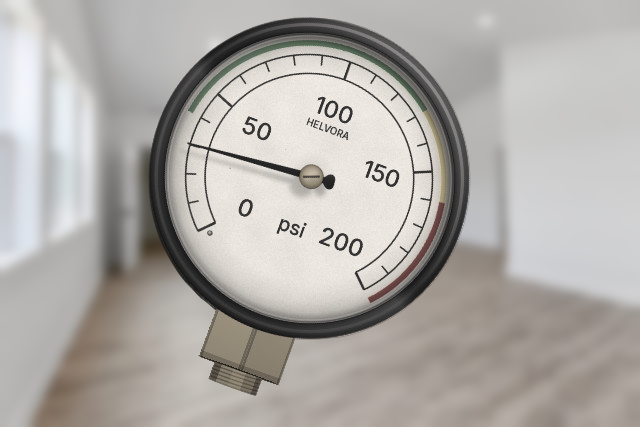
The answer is psi 30
